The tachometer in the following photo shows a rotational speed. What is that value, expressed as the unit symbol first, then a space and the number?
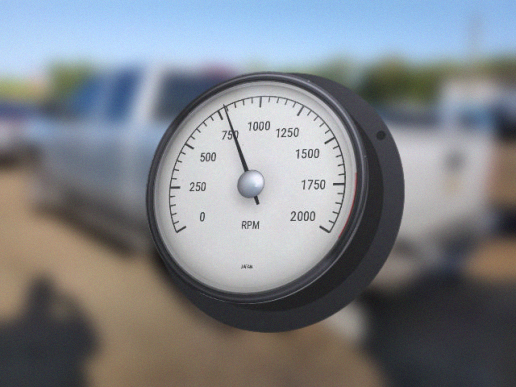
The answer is rpm 800
